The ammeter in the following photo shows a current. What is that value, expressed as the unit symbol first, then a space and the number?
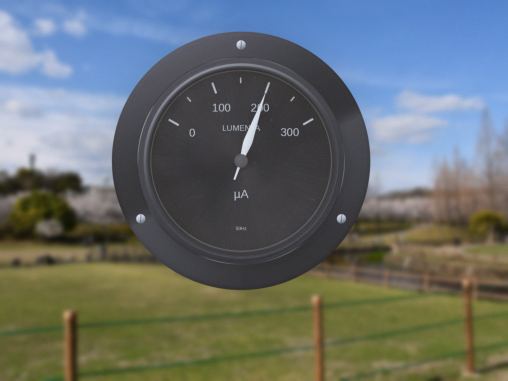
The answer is µA 200
